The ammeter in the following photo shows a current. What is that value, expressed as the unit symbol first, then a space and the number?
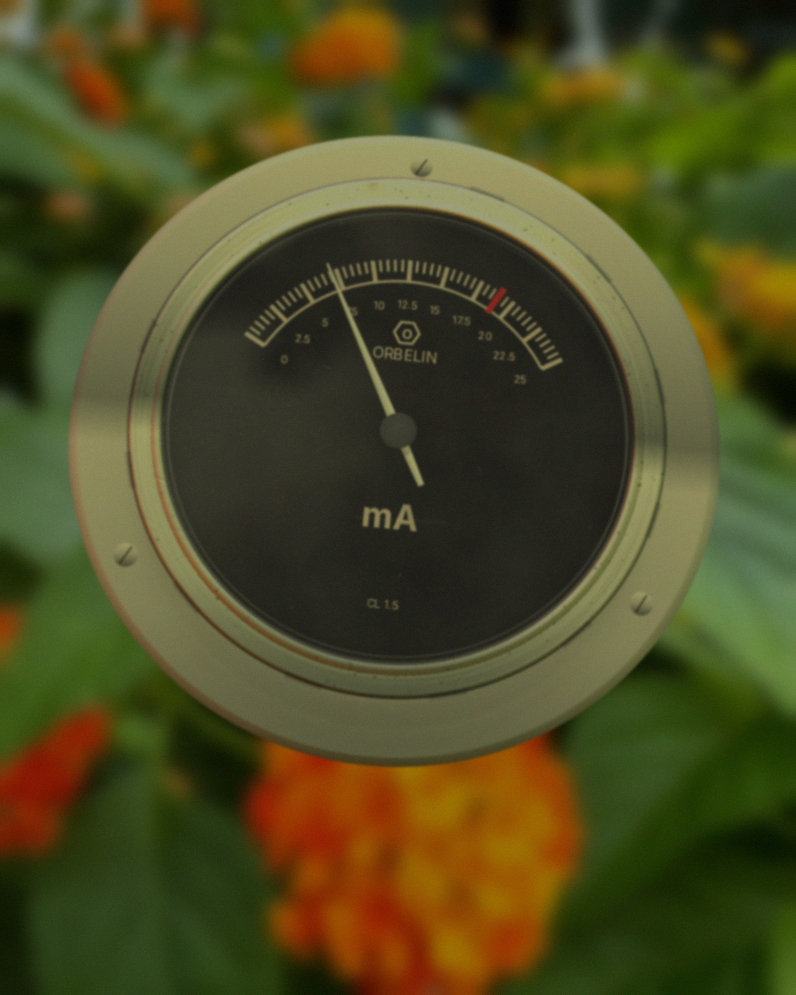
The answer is mA 7
